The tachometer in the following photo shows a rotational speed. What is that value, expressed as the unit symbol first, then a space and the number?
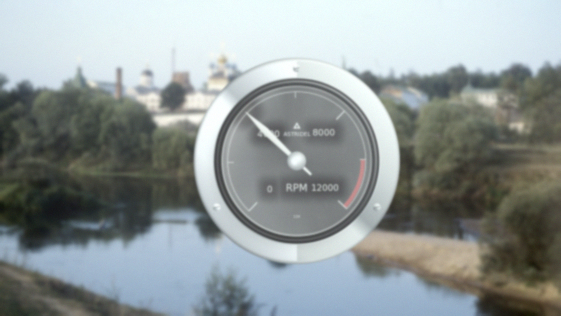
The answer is rpm 4000
